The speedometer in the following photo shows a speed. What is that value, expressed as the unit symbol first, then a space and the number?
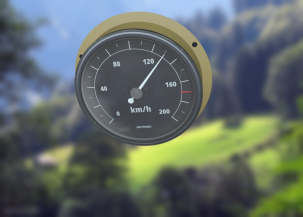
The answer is km/h 130
